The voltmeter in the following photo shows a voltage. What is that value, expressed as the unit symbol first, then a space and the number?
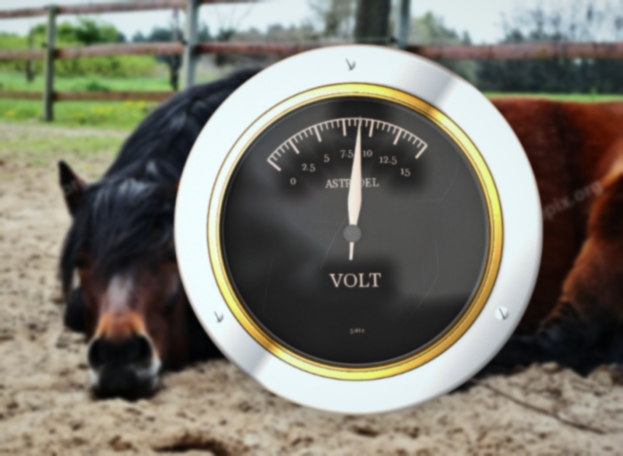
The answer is V 9
